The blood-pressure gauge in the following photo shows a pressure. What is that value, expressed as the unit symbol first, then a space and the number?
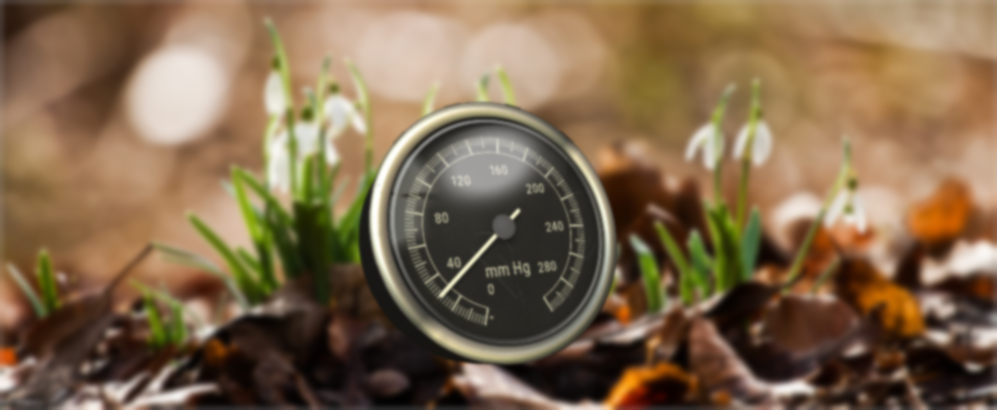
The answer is mmHg 30
